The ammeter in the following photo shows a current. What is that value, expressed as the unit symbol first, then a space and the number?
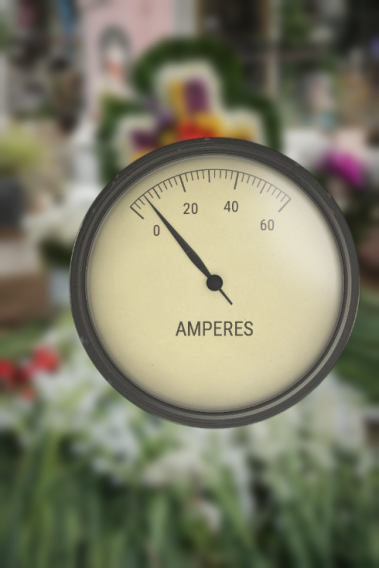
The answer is A 6
